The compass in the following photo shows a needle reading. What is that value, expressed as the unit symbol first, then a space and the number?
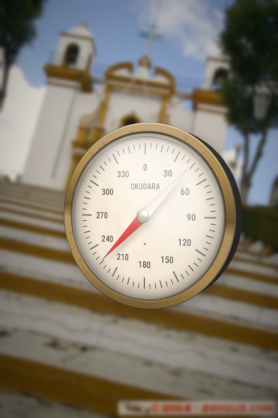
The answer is ° 225
